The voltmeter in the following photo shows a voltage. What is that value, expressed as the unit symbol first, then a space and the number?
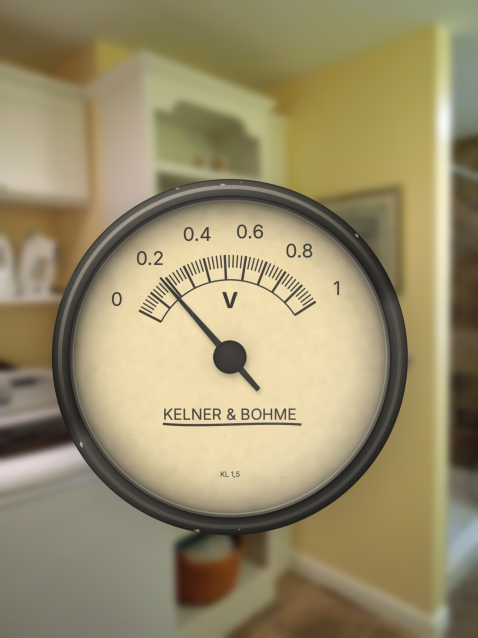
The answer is V 0.18
